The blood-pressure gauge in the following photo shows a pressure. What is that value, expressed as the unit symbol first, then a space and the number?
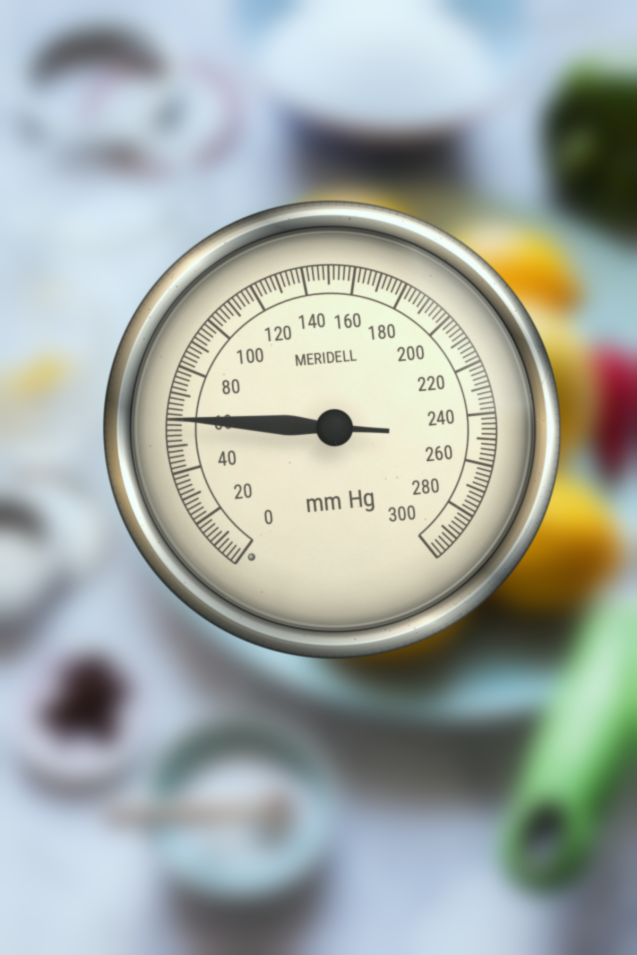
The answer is mmHg 60
